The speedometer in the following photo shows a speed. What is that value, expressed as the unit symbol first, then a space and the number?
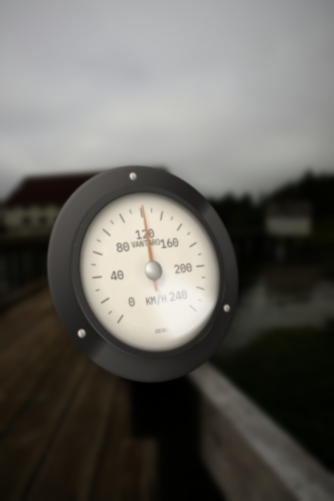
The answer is km/h 120
